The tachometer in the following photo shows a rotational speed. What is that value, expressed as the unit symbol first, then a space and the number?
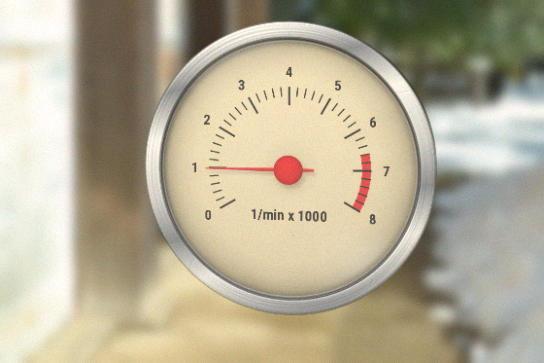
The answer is rpm 1000
